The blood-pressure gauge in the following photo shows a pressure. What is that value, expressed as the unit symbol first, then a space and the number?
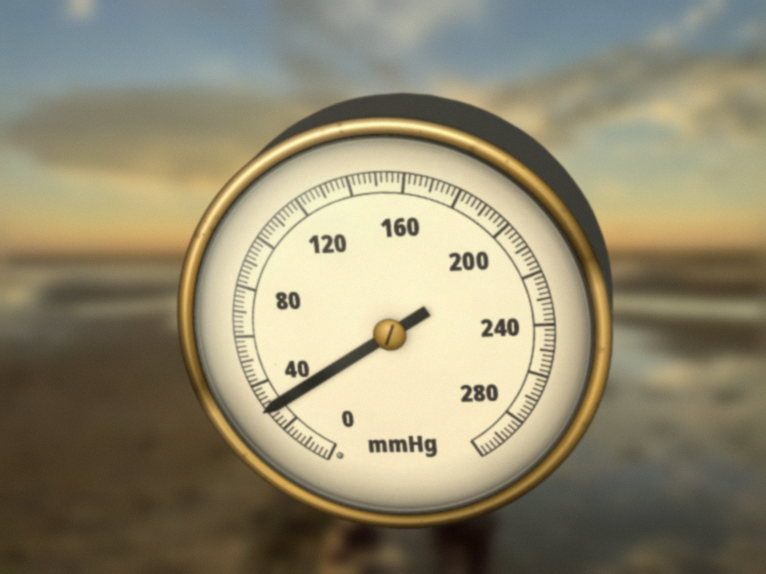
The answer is mmHg 30
